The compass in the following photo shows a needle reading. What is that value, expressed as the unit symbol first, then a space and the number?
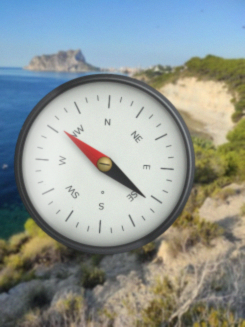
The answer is ° 305
